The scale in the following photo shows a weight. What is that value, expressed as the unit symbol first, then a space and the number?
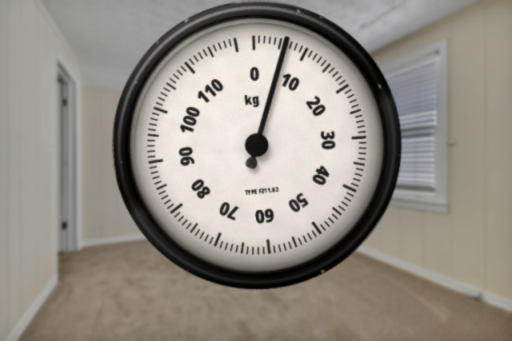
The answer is kg 6
